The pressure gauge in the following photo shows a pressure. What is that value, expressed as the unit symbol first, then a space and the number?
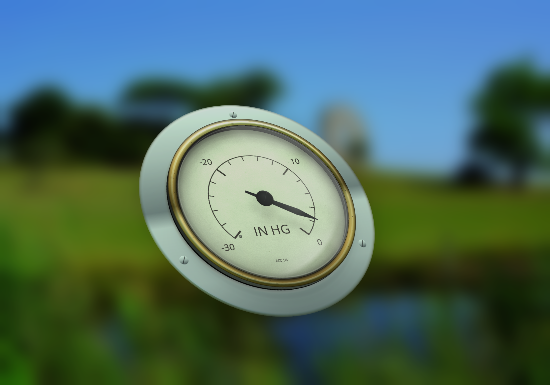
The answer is inHg -2
